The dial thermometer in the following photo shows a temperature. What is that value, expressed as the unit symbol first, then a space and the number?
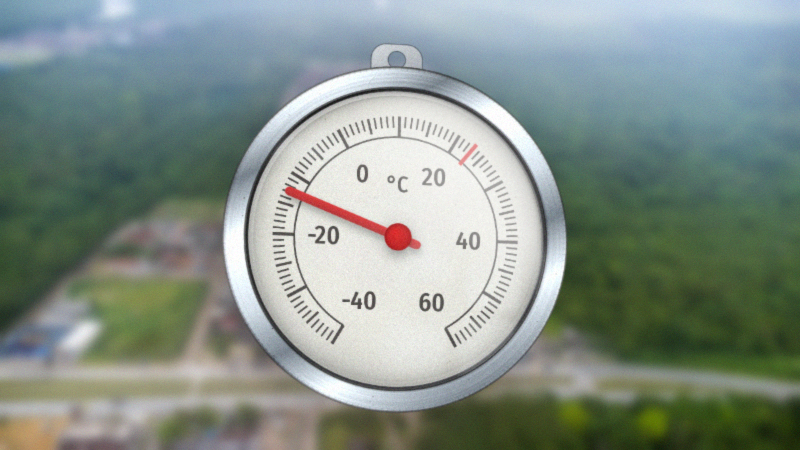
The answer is °C -13
